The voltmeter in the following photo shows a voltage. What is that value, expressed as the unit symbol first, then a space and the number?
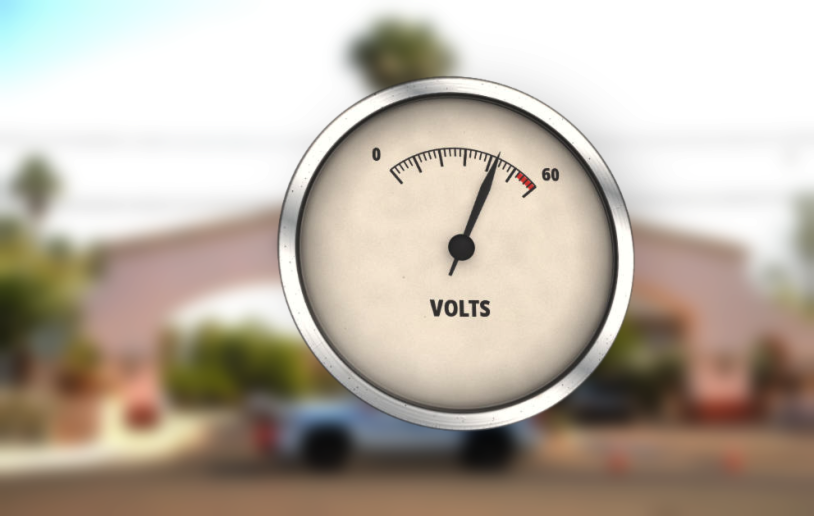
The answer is V 42
